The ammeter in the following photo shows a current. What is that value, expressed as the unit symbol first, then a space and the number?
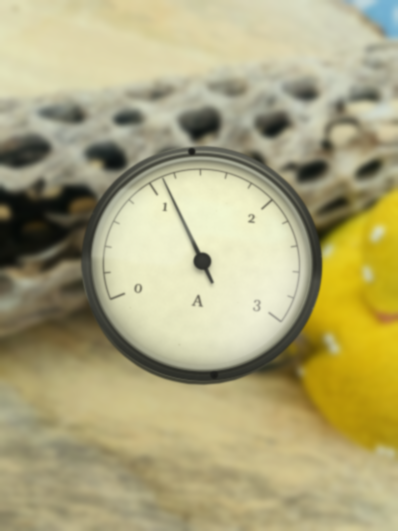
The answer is A 1.1
